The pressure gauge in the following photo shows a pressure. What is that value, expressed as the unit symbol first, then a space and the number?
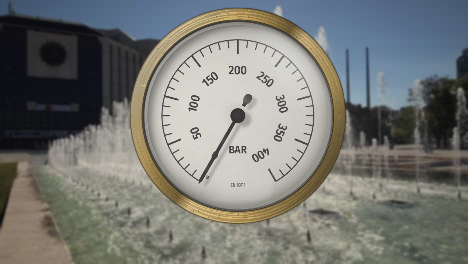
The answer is bar 0
